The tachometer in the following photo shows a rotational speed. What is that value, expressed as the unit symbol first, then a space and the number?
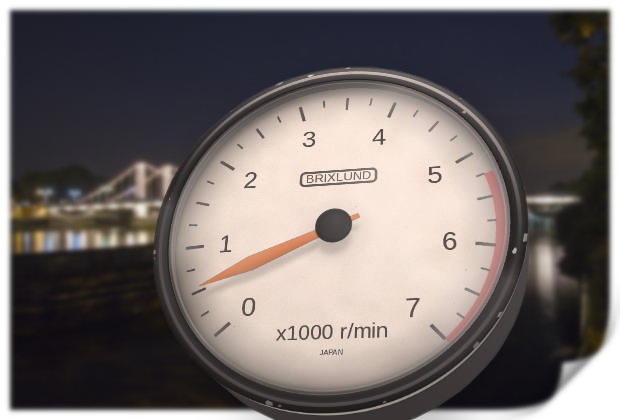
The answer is rpm 500
